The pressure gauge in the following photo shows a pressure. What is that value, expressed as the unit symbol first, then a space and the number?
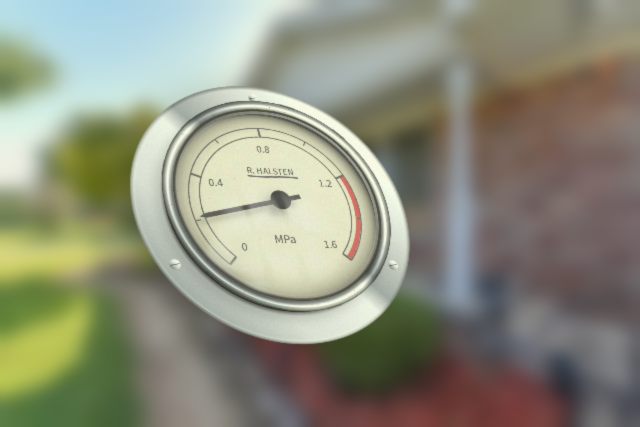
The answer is MPa 0.2
